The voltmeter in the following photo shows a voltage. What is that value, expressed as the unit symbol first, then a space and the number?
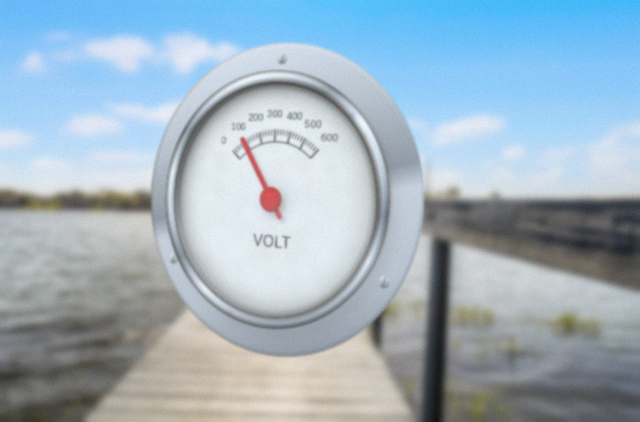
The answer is V 100
